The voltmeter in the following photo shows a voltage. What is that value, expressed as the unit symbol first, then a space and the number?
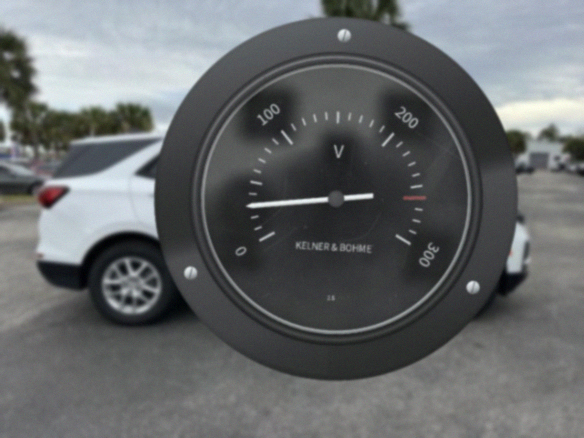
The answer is V 30
